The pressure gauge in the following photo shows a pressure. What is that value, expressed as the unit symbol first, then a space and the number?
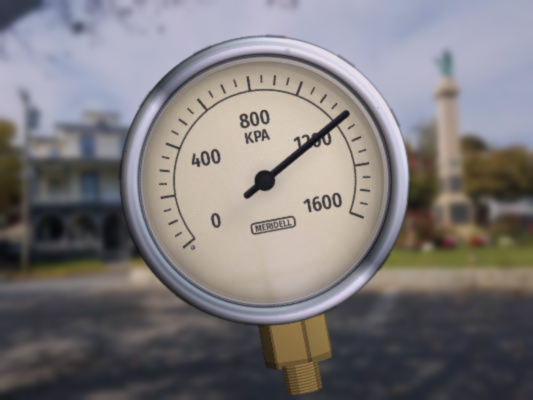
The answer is kPa 1200
